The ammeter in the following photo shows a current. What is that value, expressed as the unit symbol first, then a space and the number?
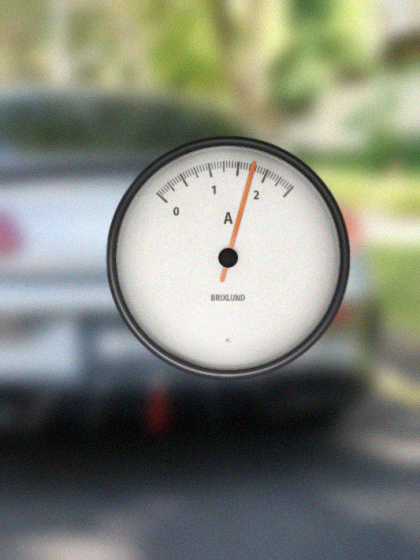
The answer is A 1.75
